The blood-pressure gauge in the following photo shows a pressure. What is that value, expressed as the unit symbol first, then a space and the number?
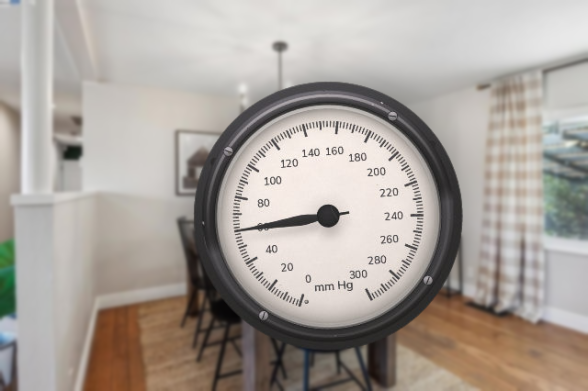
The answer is mmHg 60
